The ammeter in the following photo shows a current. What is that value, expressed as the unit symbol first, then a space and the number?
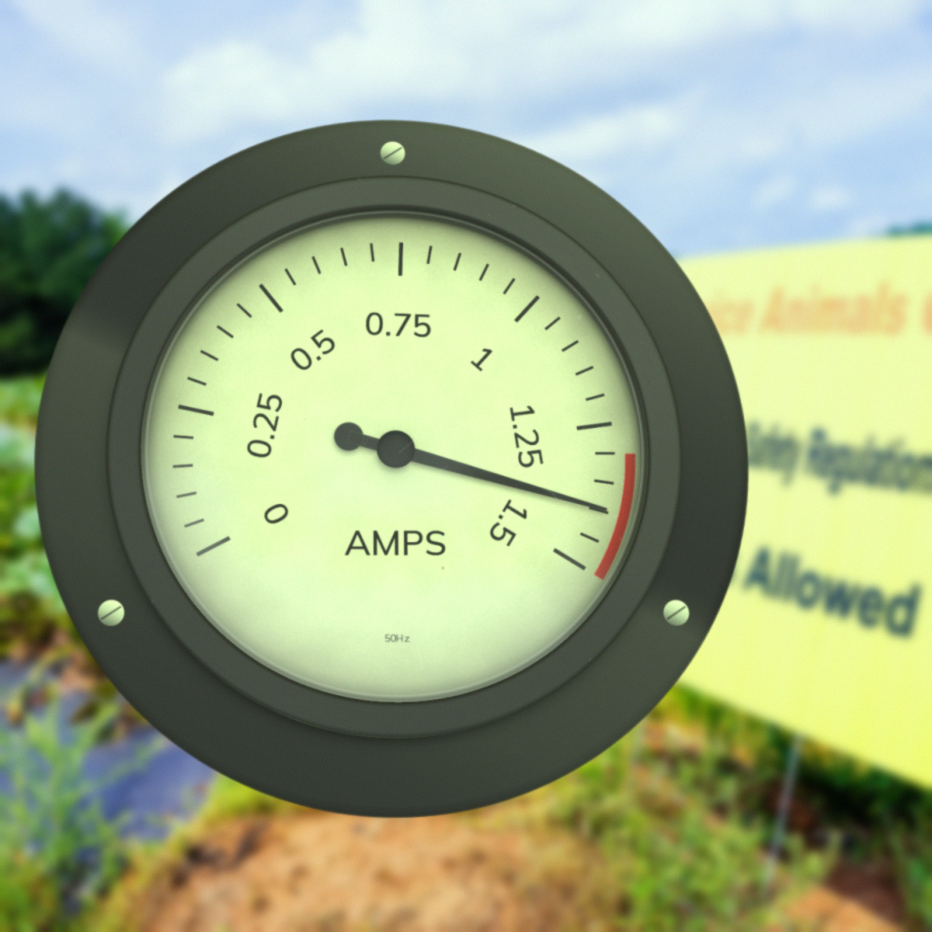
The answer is A 1.4
